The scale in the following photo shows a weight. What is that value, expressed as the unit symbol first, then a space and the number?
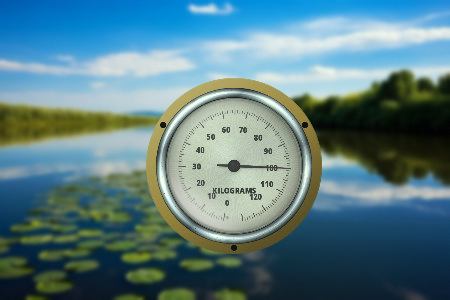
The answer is kg 100
